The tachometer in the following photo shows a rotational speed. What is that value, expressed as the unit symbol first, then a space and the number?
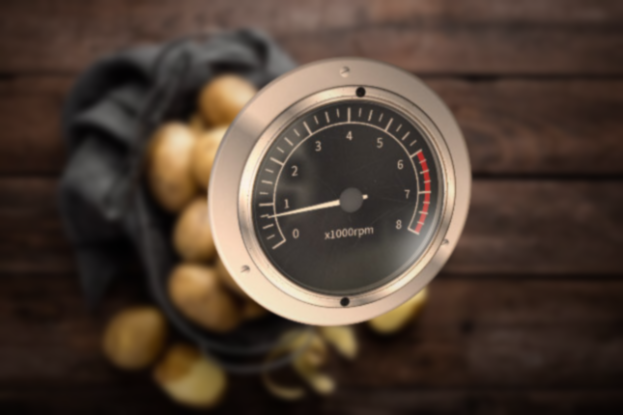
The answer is rpm 750
